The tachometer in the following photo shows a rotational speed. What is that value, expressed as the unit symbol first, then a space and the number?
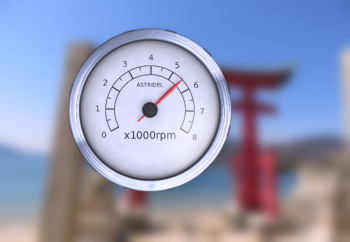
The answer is rpm 5500
